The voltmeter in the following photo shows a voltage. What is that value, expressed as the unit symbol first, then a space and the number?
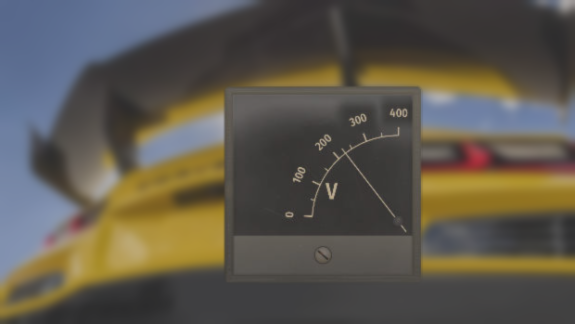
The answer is V 225
